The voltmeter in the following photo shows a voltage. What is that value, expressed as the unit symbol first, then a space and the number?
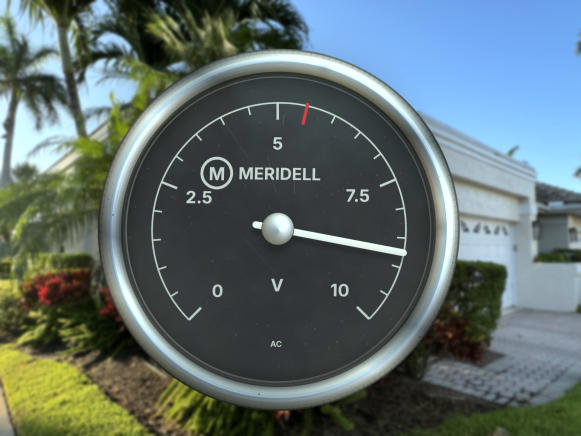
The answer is V 8.75
